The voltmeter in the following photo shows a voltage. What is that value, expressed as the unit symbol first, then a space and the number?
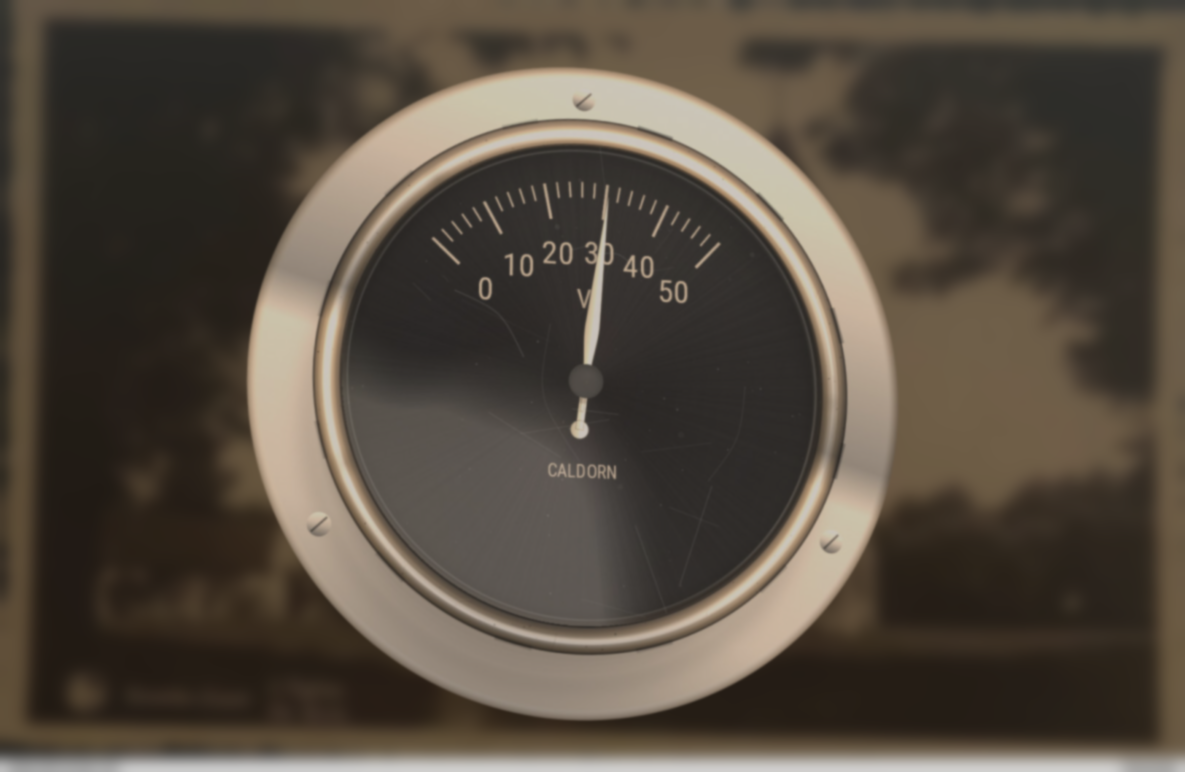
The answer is V 30
